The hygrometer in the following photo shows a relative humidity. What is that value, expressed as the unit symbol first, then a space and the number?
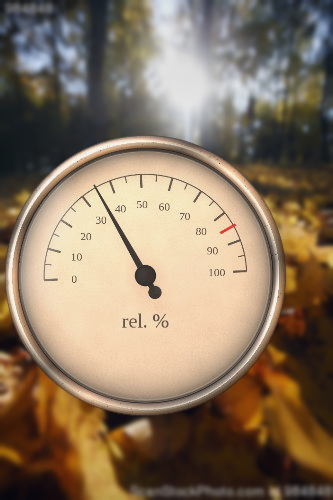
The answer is % 35
